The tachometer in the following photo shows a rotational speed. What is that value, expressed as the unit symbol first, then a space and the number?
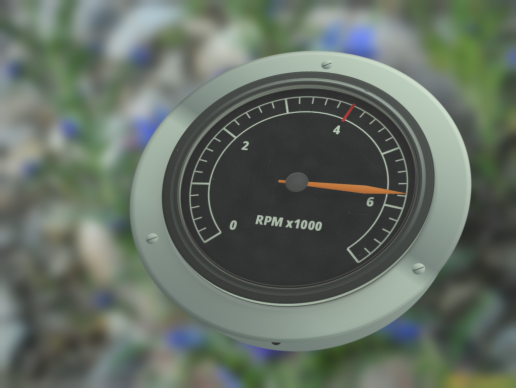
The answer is rpm 5800
